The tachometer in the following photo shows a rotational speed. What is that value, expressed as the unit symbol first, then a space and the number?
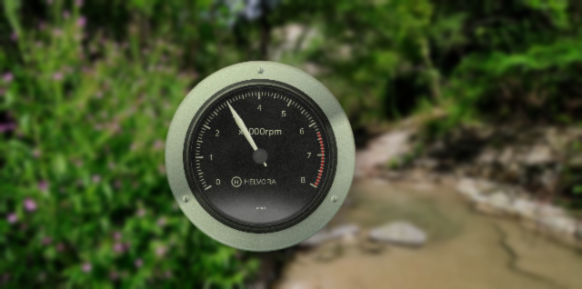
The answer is rpm 3000
